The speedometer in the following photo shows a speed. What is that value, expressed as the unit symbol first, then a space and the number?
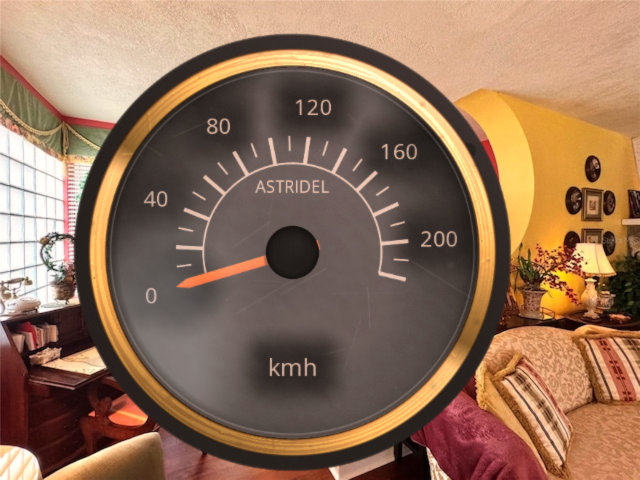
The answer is km/h 0
